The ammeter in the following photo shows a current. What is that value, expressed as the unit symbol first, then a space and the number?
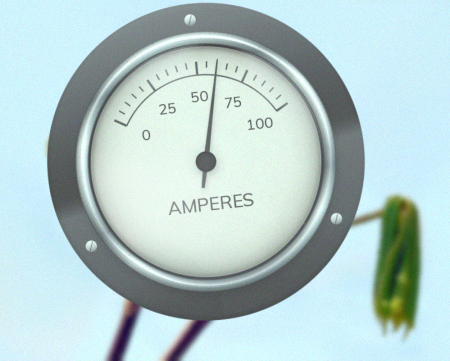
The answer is A 60
